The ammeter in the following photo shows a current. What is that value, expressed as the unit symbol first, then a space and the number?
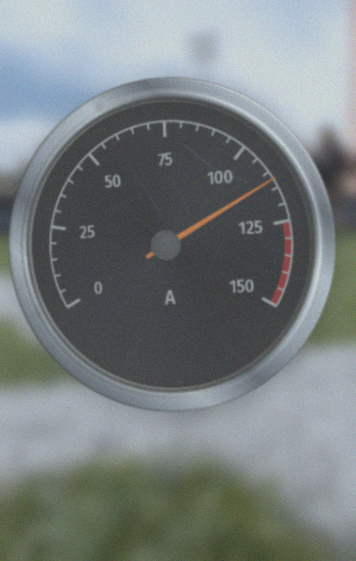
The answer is A 112.5
